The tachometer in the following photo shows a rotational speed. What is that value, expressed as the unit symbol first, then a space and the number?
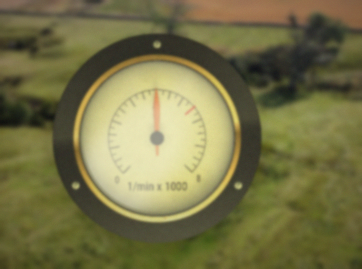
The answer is rpm 4000
